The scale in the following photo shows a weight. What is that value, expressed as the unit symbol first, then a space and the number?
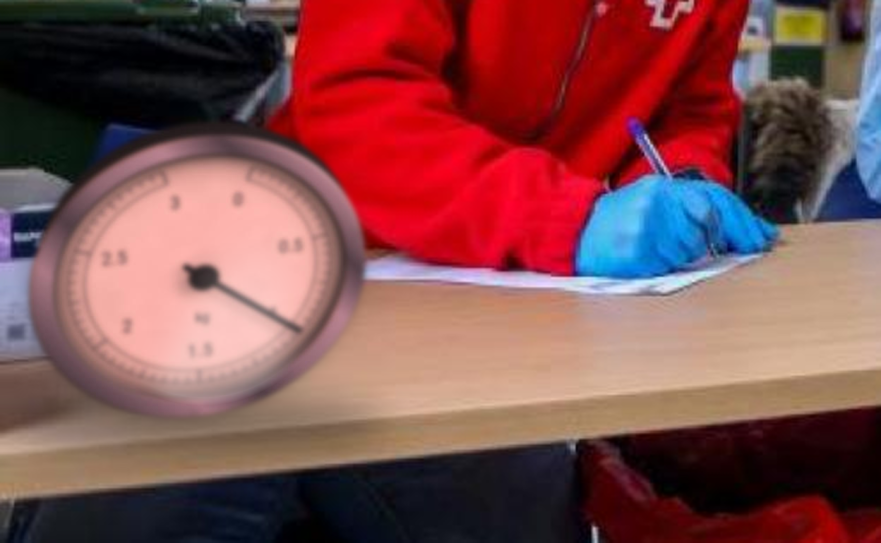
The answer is kg 1
